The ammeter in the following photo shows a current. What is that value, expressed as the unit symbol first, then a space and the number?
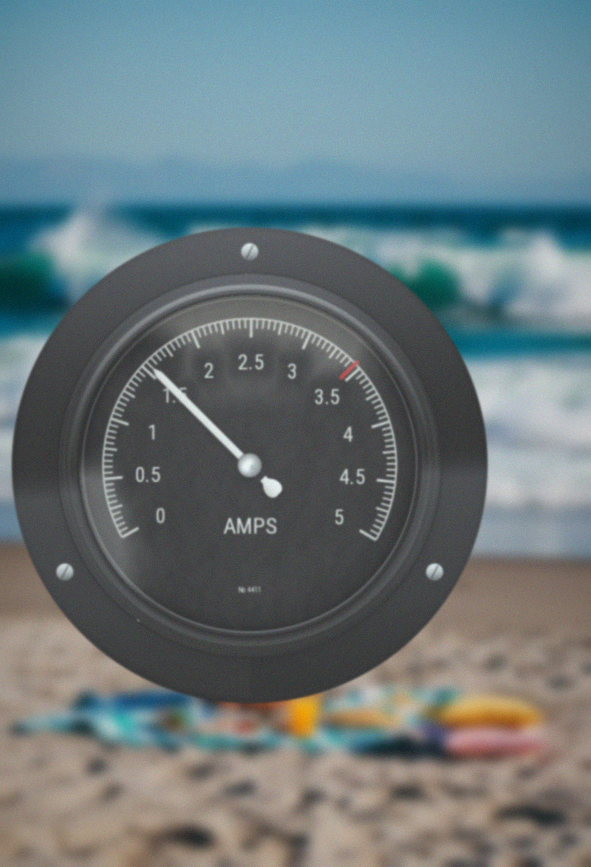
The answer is A 1.55
